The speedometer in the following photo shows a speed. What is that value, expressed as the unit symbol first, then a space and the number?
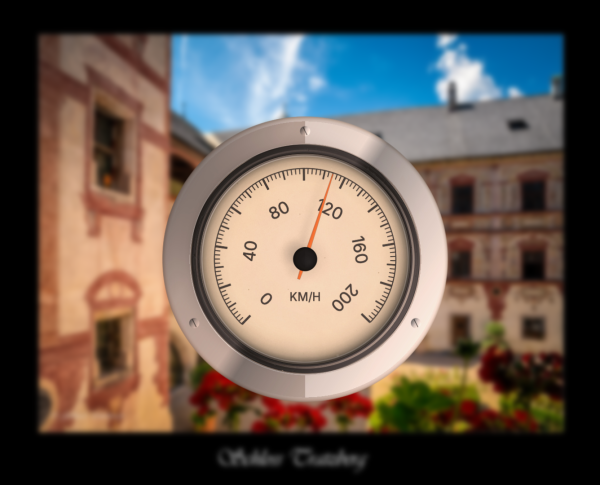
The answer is km/h 114
